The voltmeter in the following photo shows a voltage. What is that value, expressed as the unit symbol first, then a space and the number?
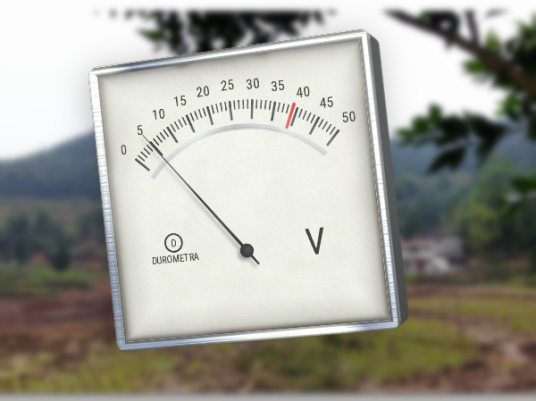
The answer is V 5
